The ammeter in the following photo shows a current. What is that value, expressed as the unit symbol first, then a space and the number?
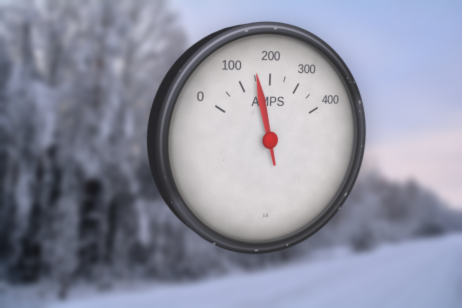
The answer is A 150
